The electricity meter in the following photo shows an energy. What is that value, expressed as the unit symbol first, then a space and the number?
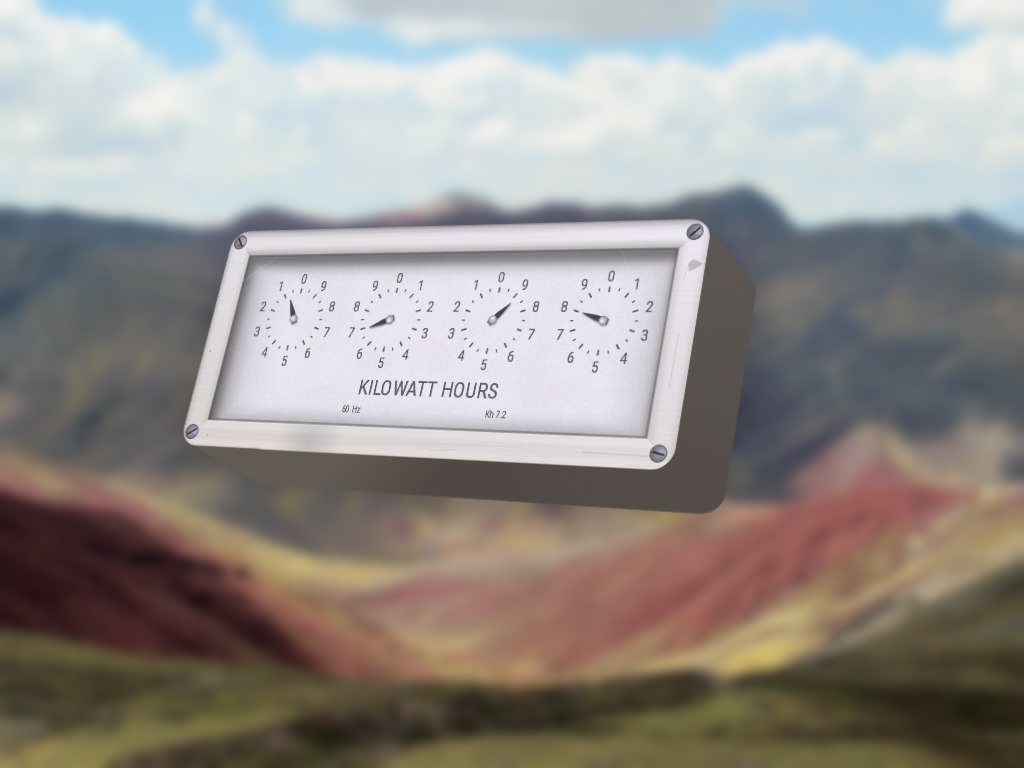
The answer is kWh 688
